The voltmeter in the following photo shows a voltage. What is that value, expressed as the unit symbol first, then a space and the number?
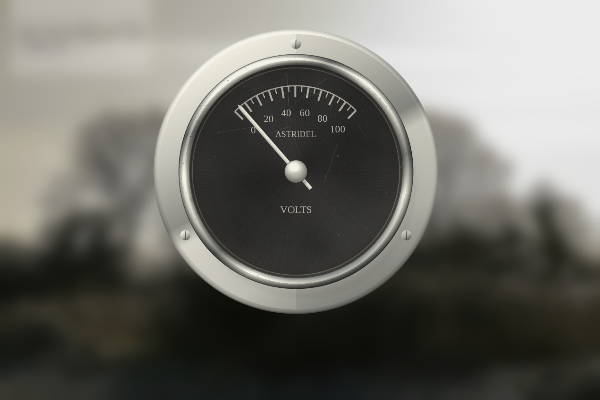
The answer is V 5
